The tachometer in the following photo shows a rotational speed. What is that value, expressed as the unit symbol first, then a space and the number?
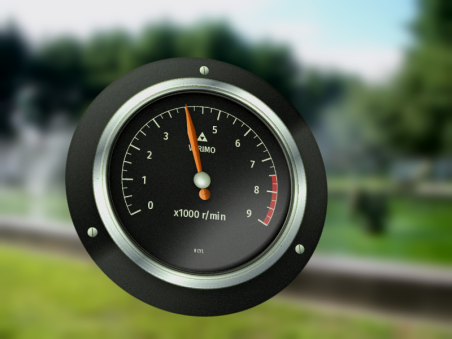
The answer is rpm 4000
